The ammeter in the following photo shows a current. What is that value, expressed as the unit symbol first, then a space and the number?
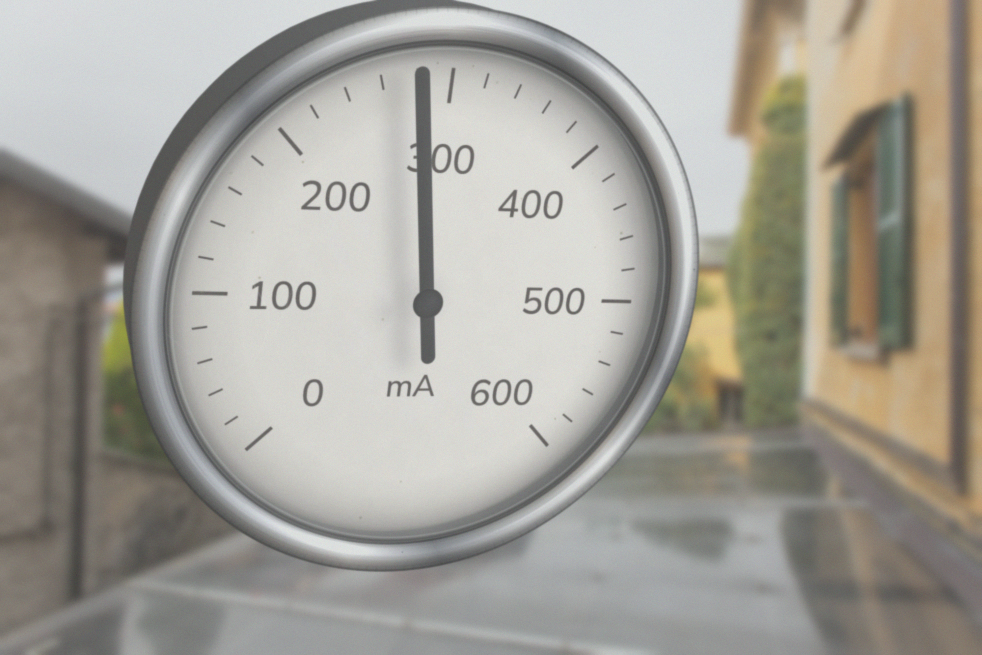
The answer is mA 280
